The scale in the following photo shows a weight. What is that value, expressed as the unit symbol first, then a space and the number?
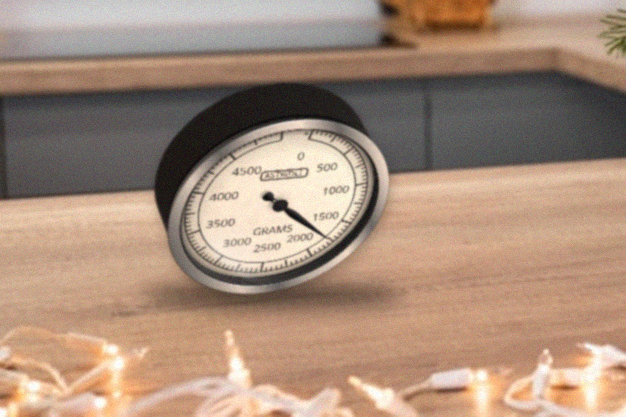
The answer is g 1750
